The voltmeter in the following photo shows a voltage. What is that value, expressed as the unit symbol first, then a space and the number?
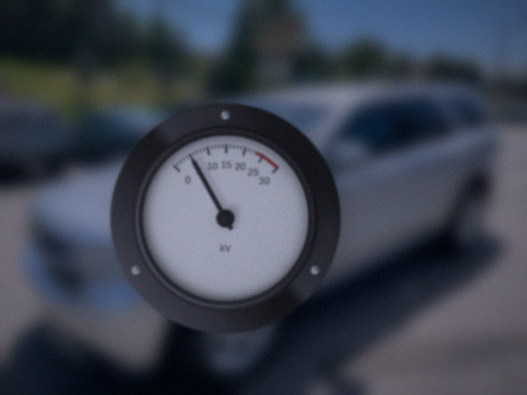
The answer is kV 5
